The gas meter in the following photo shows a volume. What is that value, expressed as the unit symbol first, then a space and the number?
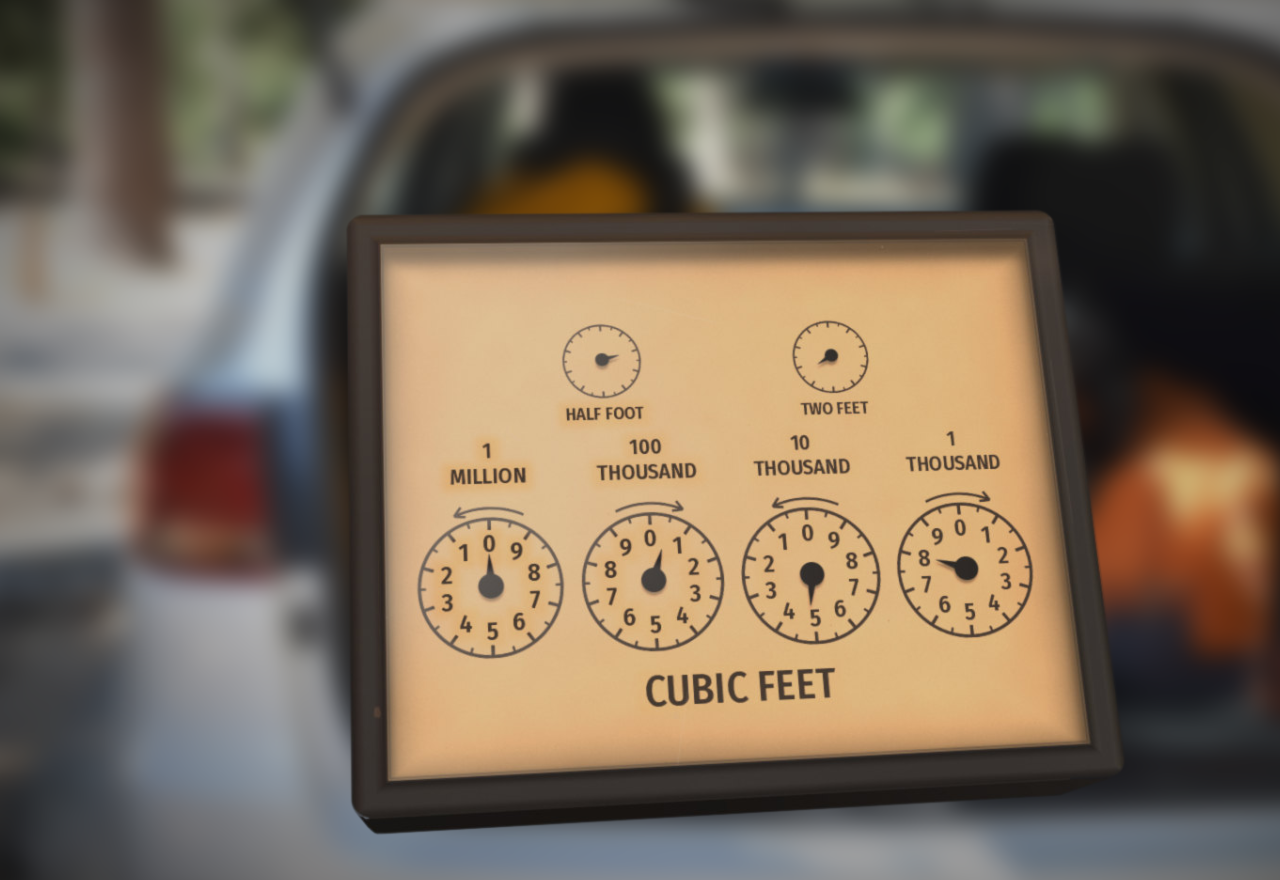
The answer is ft³ 4800
